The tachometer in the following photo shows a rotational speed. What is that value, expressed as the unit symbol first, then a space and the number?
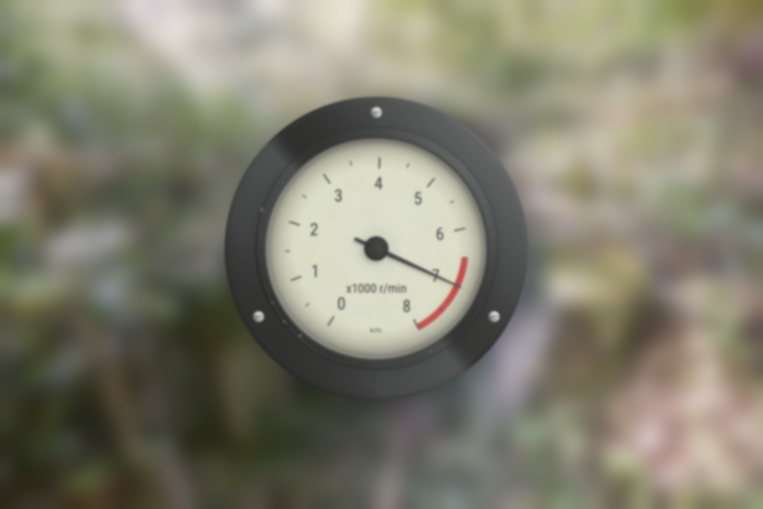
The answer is rpm 7000
